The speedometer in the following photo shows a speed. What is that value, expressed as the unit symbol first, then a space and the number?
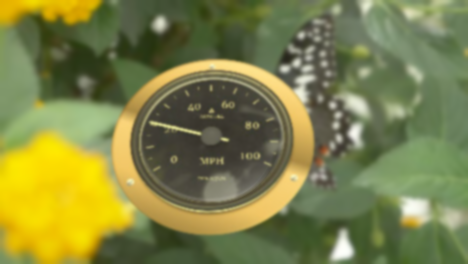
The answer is mph 20
